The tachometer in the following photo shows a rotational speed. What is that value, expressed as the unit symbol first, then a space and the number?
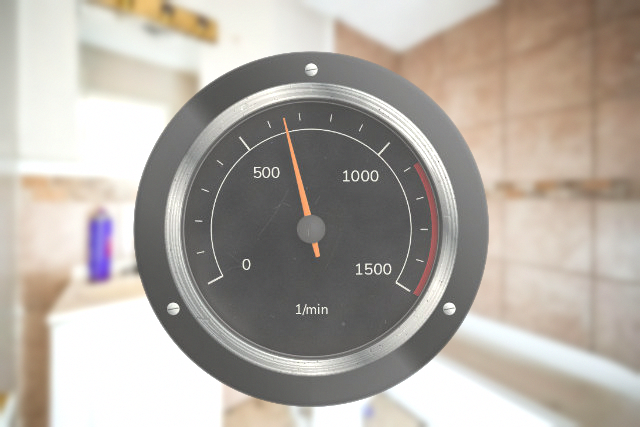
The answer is rpm 650
